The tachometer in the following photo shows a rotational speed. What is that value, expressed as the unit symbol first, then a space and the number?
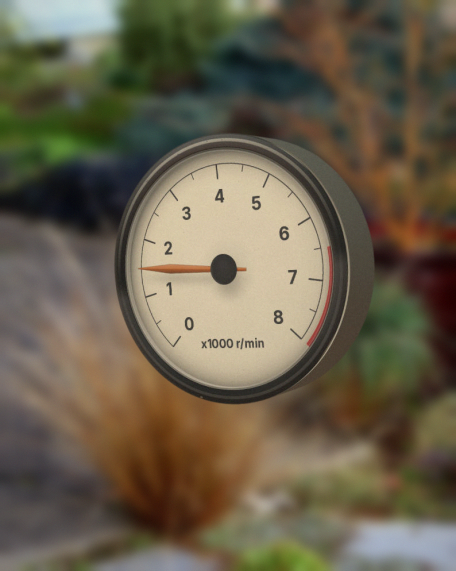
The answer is rpm 1500
